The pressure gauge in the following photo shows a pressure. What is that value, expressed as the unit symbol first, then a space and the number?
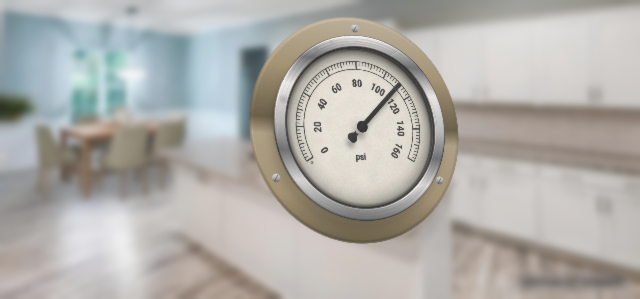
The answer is psi 110
